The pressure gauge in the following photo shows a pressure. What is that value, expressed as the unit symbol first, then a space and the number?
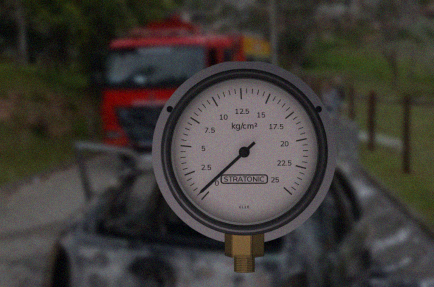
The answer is kg/cm² 0.5
